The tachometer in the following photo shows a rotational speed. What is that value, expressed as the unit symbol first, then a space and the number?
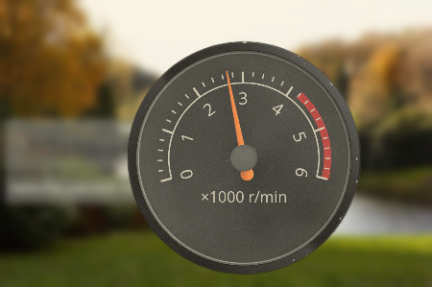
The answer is rpm 2700
